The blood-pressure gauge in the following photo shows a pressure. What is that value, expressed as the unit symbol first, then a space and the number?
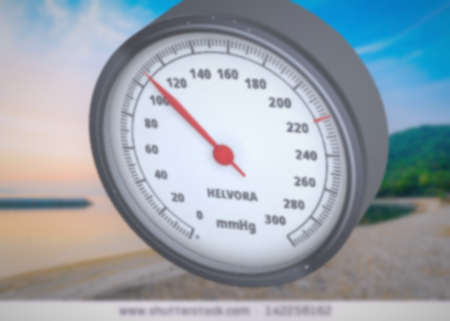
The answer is mmHg 110
